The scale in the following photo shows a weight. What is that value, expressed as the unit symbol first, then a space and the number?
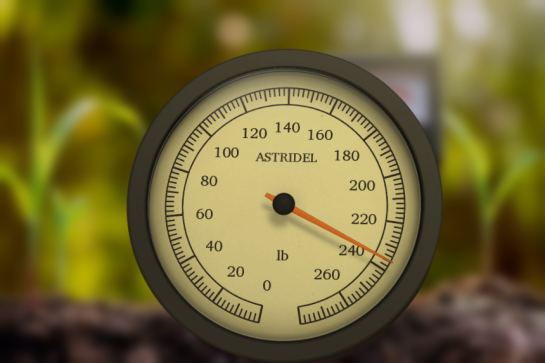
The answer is lb 236
